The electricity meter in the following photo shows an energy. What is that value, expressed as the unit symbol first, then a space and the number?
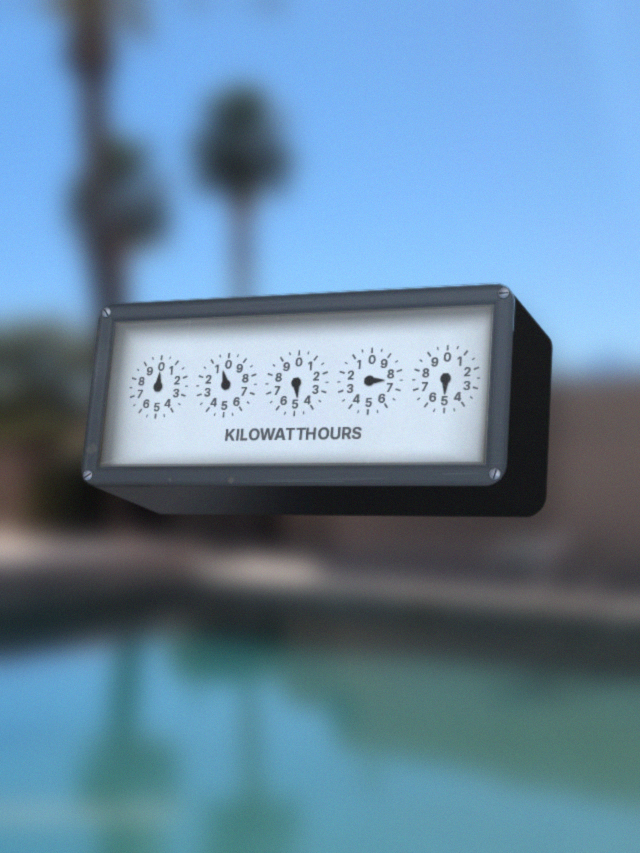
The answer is kWh 475
